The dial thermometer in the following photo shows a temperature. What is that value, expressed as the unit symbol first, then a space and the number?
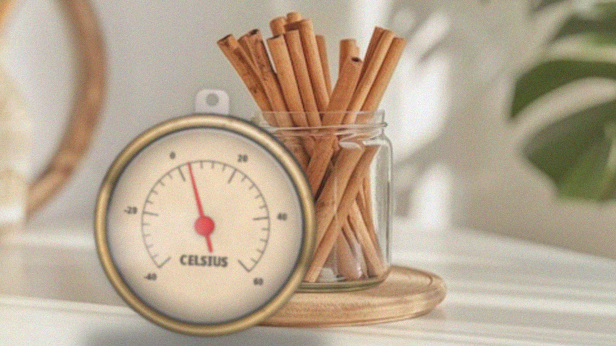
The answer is °C 4
